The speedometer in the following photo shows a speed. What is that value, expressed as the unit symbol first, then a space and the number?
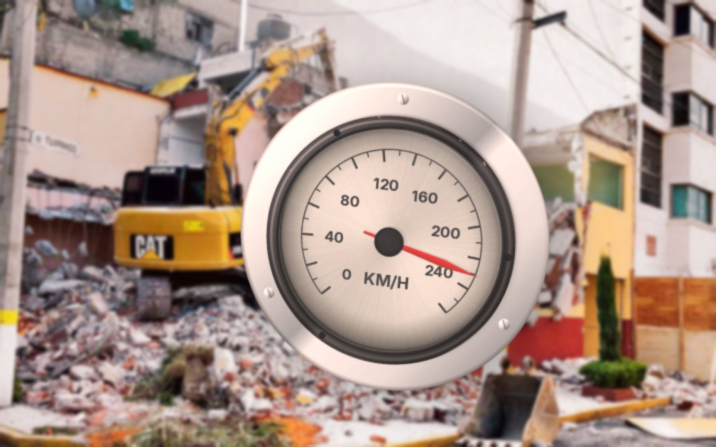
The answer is km/h 230
